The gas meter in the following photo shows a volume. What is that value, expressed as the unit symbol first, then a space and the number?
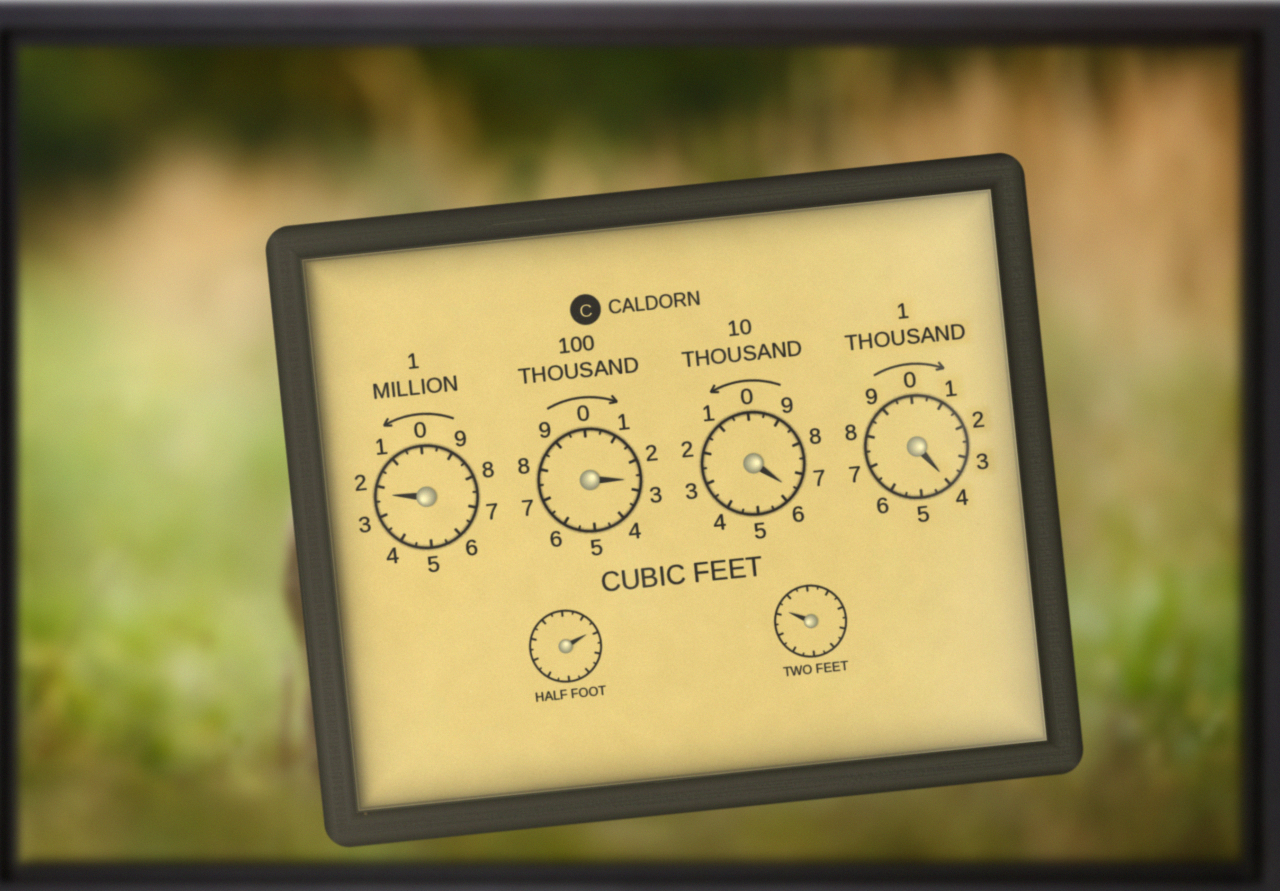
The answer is ft³ 226400
